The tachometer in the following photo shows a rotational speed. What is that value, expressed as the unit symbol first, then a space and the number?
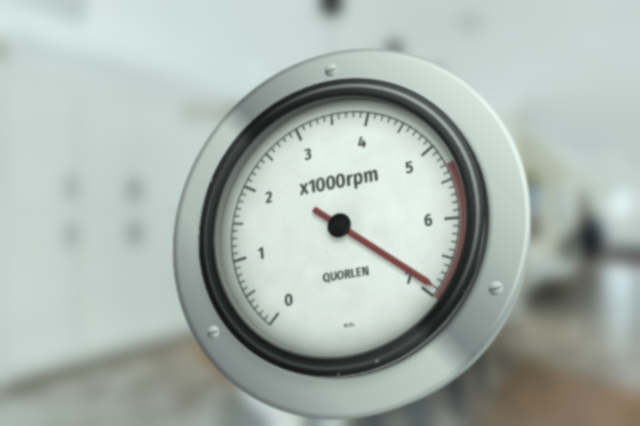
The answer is rpm 6900
